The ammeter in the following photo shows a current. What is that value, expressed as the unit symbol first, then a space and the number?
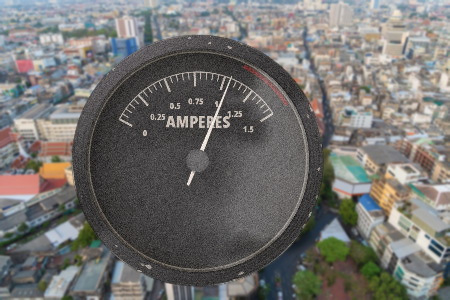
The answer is A 1.05
